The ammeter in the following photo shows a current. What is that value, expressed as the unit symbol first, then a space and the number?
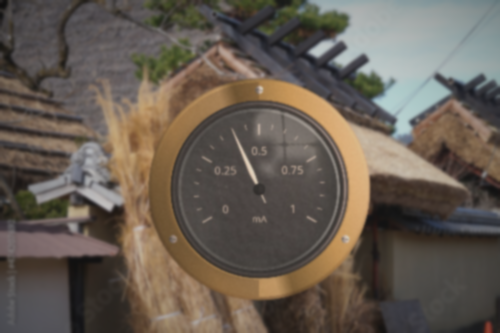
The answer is mA 0.4
